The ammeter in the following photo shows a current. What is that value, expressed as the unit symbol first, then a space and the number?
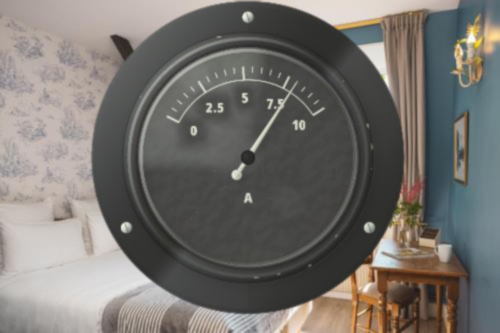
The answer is A 8
